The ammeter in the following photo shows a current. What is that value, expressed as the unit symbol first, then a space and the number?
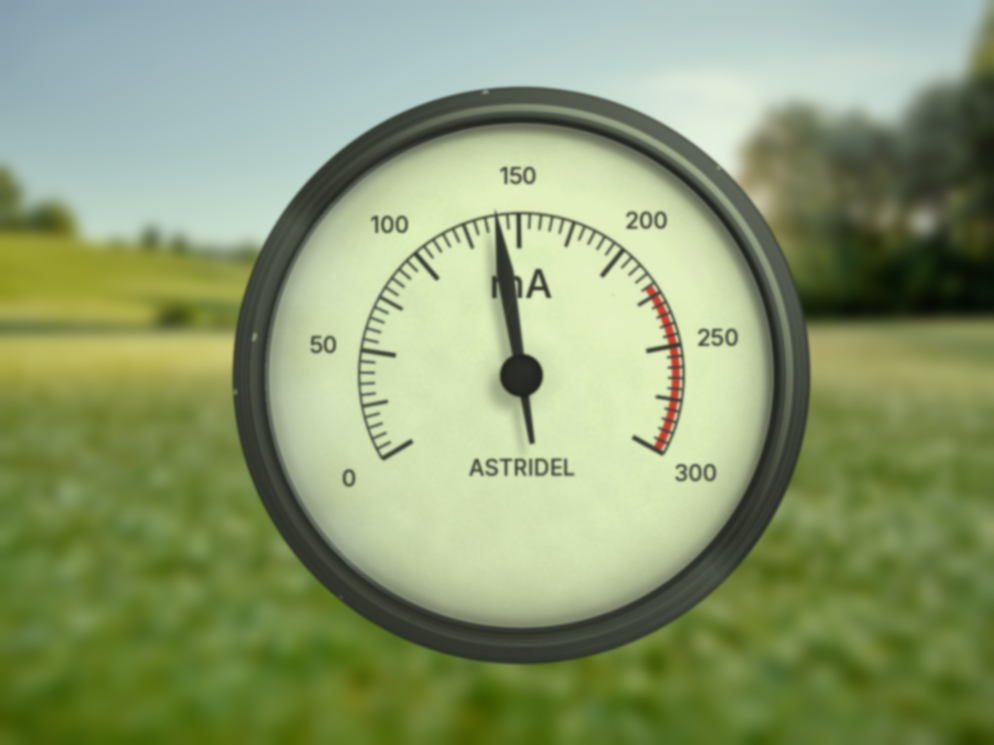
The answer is mA 140
